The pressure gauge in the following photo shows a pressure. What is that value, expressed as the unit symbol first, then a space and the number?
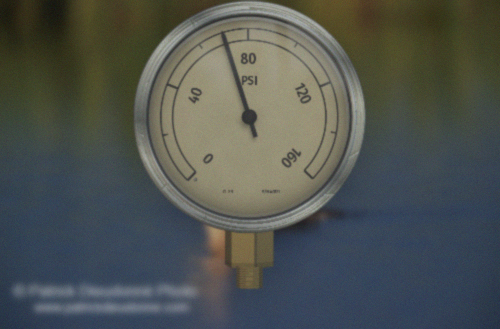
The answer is psi 70
